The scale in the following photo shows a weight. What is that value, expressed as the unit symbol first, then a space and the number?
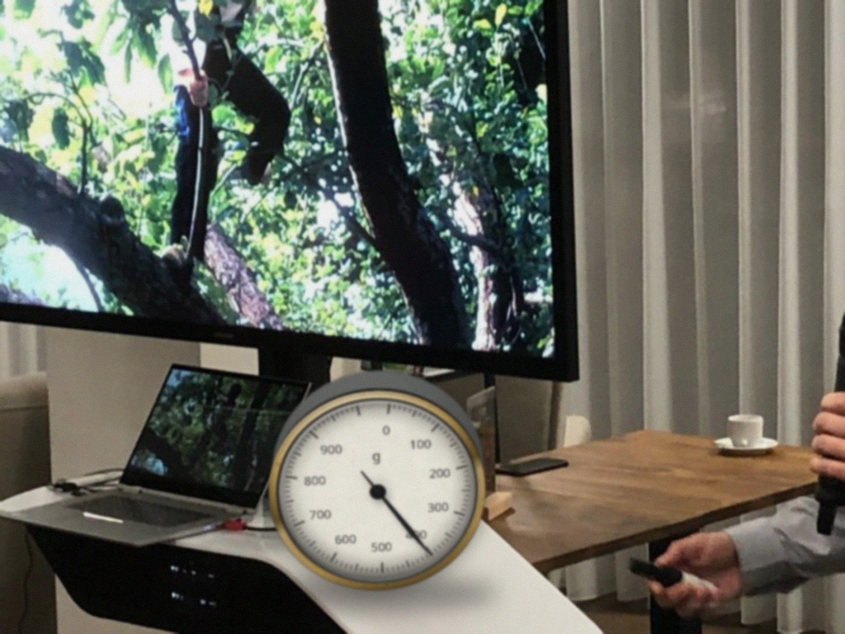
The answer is g 400
